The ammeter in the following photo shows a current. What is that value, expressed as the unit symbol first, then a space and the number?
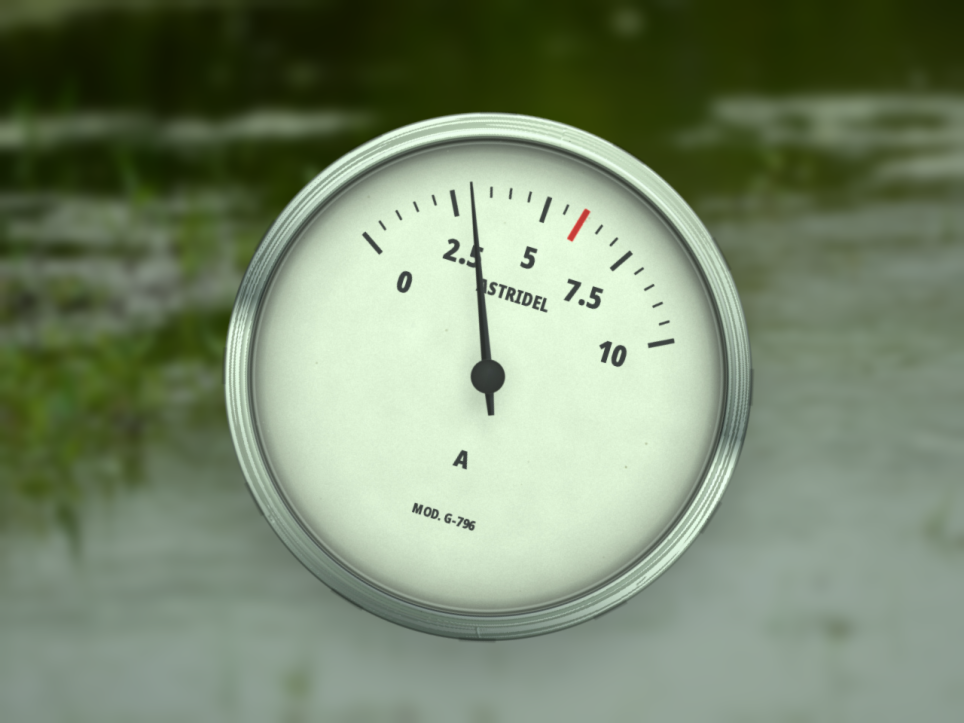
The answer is A 3
